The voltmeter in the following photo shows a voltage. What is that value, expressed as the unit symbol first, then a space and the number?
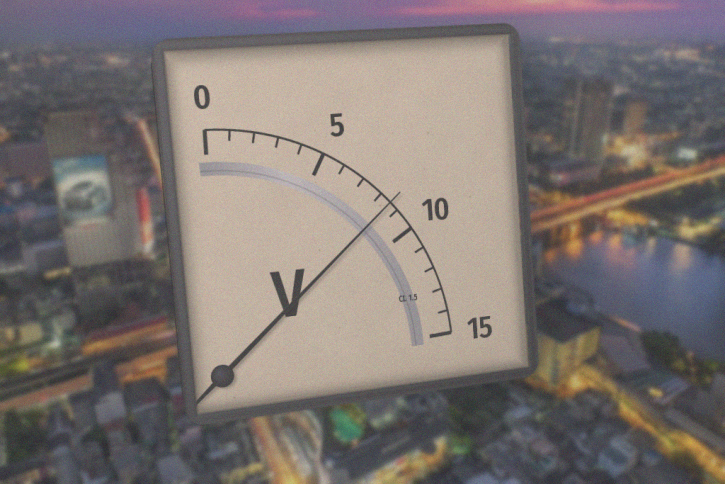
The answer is V 8.5
